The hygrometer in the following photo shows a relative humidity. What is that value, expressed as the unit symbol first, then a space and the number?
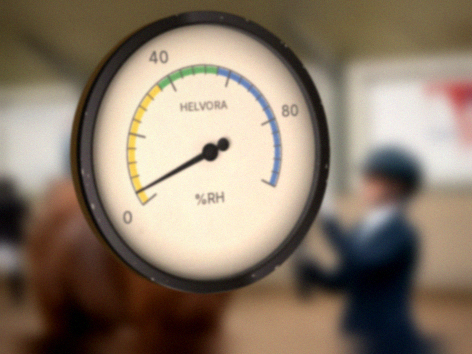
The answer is % 4
